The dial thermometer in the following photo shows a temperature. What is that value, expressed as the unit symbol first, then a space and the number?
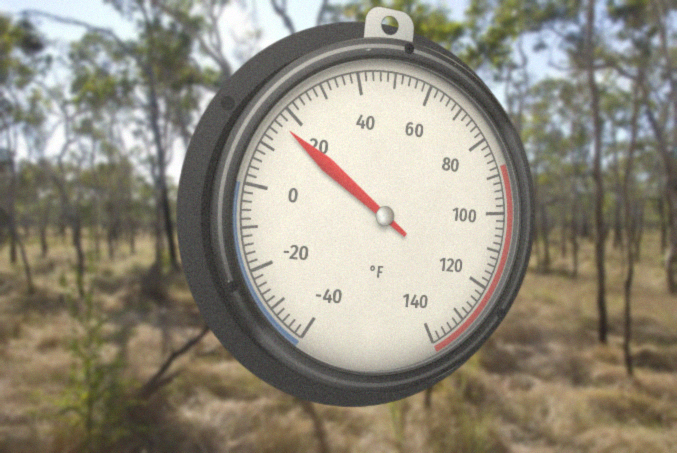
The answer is °F 16
